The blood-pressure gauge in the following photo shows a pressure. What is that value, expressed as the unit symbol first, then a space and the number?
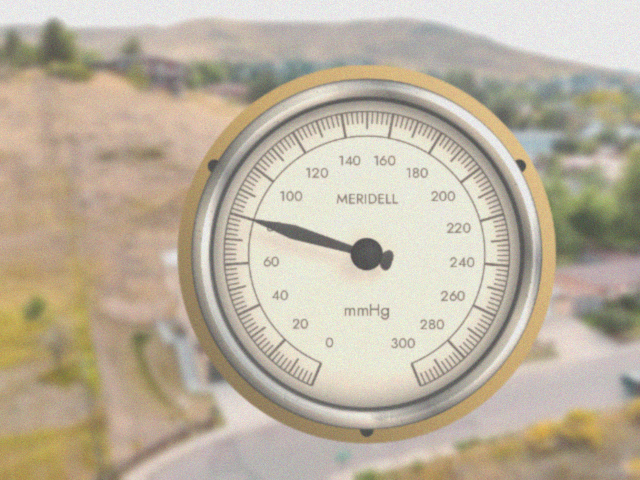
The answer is mmHg 80
